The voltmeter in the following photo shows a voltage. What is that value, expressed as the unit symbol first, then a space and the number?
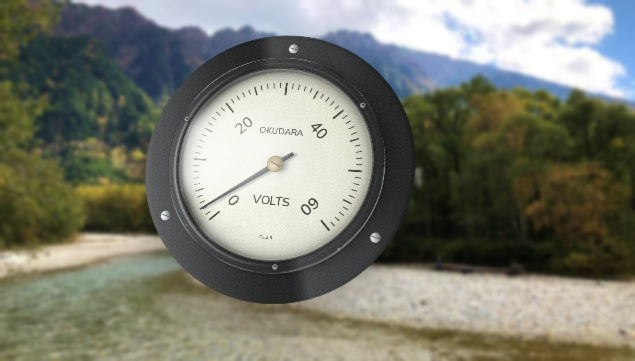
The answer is V 2
